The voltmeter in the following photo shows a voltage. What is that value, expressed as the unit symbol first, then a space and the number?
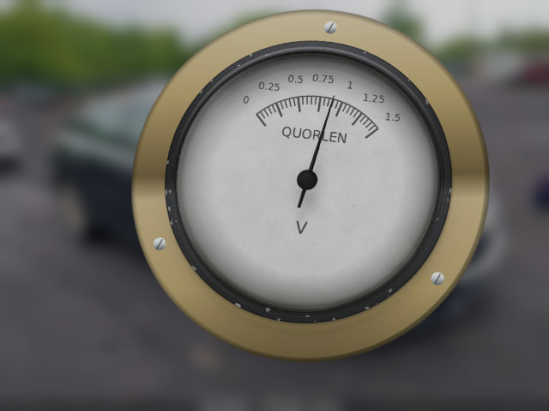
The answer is V 0.9
